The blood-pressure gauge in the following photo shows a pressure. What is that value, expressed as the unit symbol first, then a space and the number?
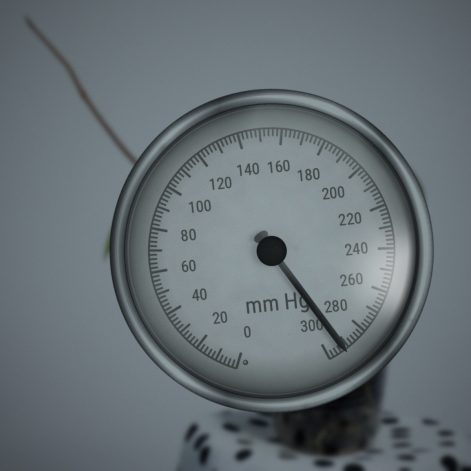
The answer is mmHg 292
